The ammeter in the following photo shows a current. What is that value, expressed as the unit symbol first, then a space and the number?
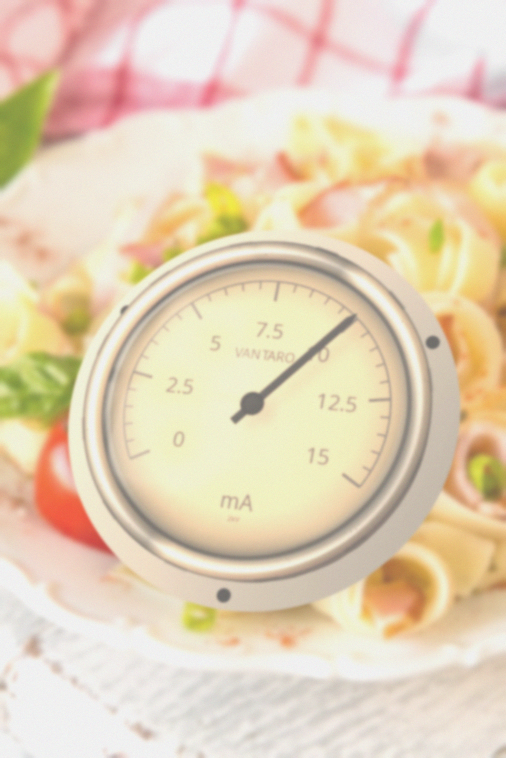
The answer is mA 10
